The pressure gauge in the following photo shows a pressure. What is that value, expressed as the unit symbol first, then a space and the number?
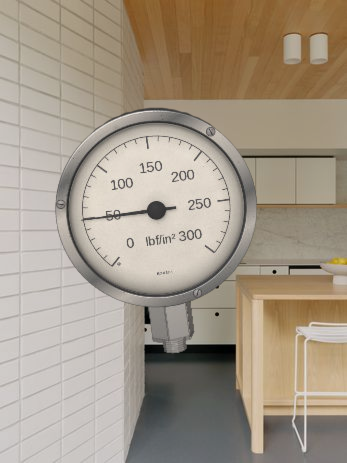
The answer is psi 50
